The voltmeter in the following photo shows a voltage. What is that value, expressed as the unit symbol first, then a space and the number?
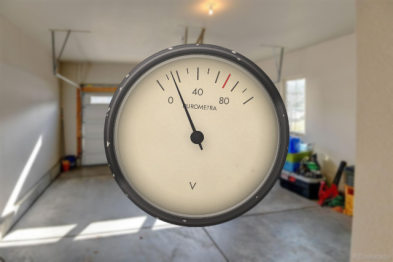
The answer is V 15
